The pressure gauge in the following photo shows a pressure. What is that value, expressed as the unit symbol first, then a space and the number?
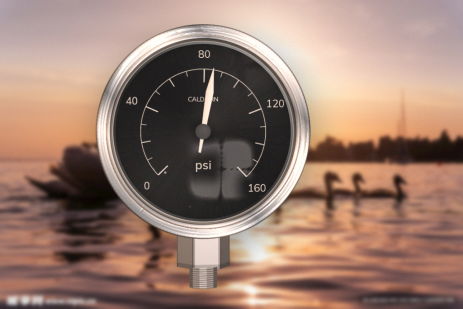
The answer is psi 85
